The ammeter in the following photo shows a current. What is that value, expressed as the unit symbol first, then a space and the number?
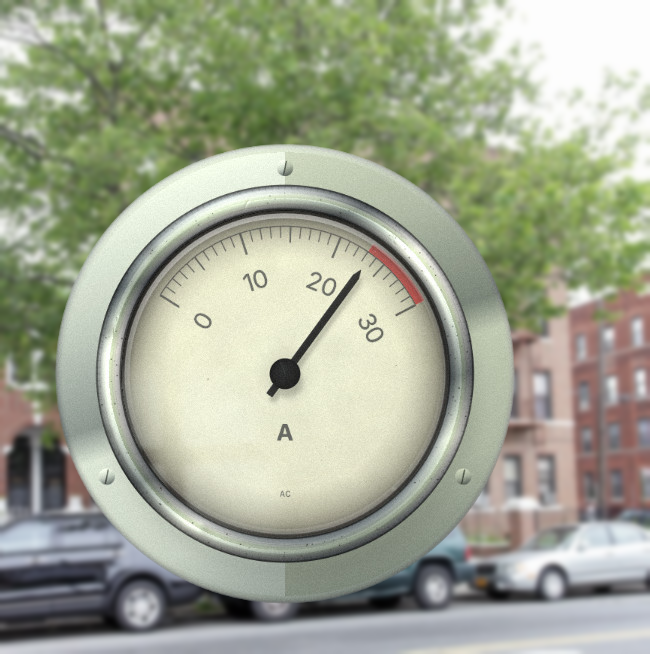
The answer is A 23.5
